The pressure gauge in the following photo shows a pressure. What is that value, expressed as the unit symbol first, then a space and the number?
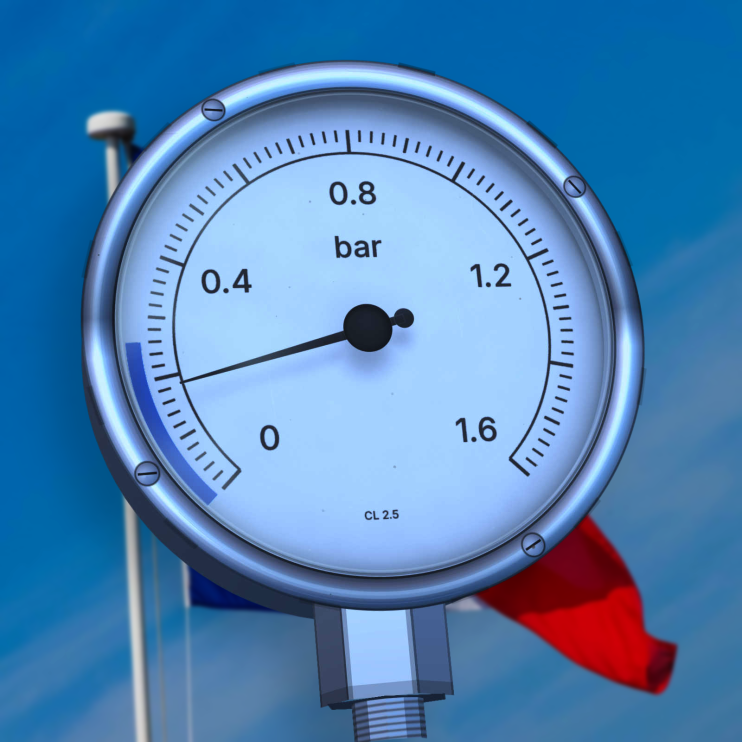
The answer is bar 0.18
